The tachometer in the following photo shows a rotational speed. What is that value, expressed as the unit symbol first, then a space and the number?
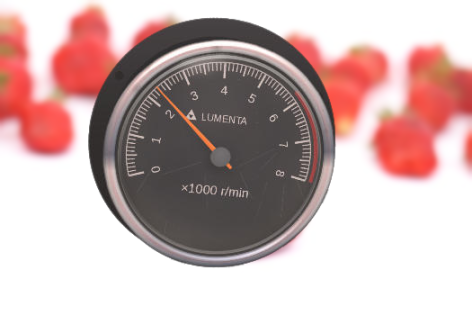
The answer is rpm 2300
